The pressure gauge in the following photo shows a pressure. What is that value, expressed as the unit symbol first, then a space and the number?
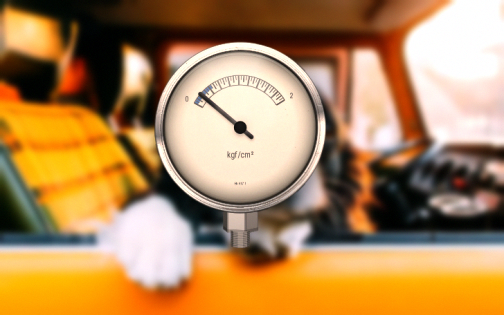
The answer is kg/cm² 0.2
